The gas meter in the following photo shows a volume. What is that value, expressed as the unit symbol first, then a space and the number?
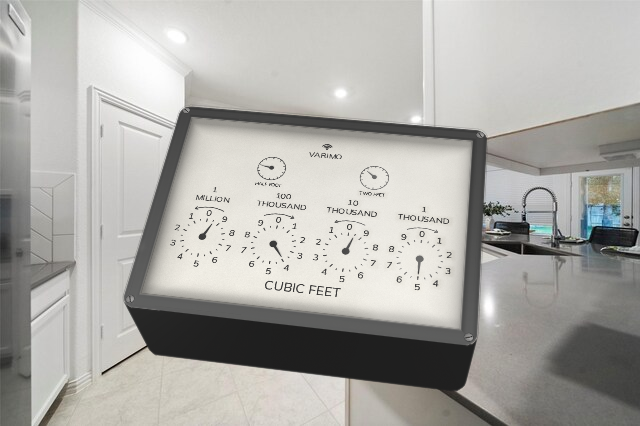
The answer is ft³ 939500
